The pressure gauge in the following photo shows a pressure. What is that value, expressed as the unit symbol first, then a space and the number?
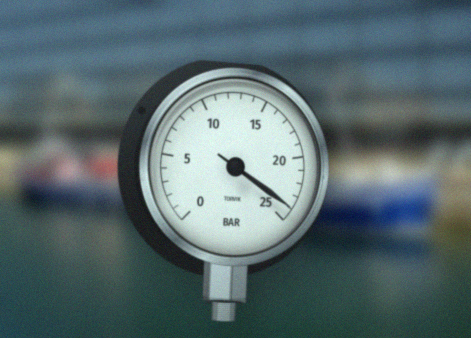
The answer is bar 24
